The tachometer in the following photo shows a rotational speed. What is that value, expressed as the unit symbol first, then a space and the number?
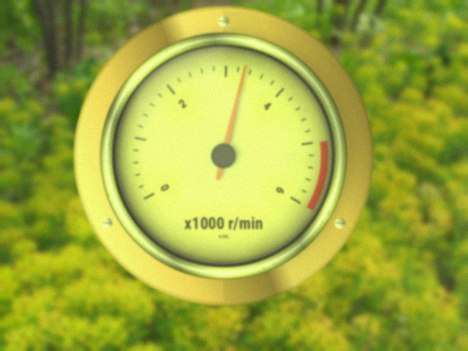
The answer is rpm 3300
